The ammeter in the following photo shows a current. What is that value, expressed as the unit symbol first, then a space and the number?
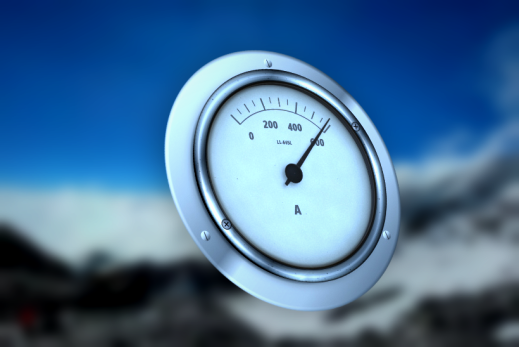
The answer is A 575
